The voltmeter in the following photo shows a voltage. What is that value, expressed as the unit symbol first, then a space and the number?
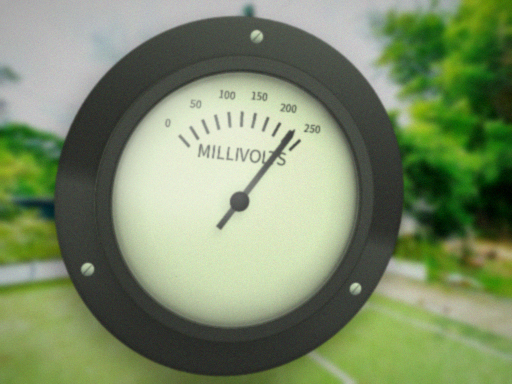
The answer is mV 225
